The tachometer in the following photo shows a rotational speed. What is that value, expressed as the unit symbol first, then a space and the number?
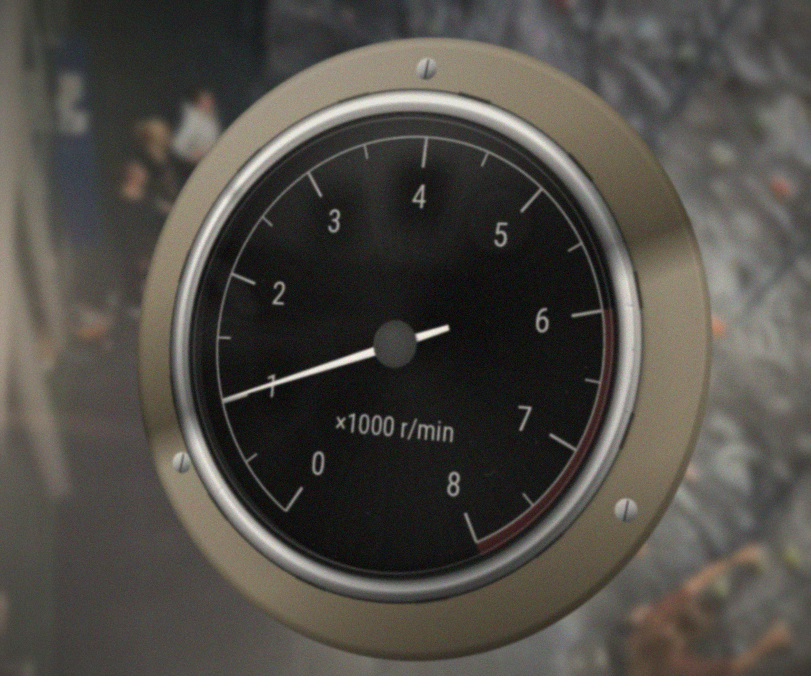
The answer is rpm 1000
